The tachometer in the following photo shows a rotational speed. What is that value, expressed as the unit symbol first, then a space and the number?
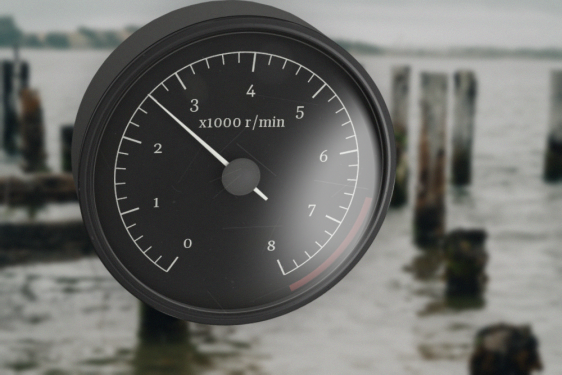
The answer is rpm 2600
